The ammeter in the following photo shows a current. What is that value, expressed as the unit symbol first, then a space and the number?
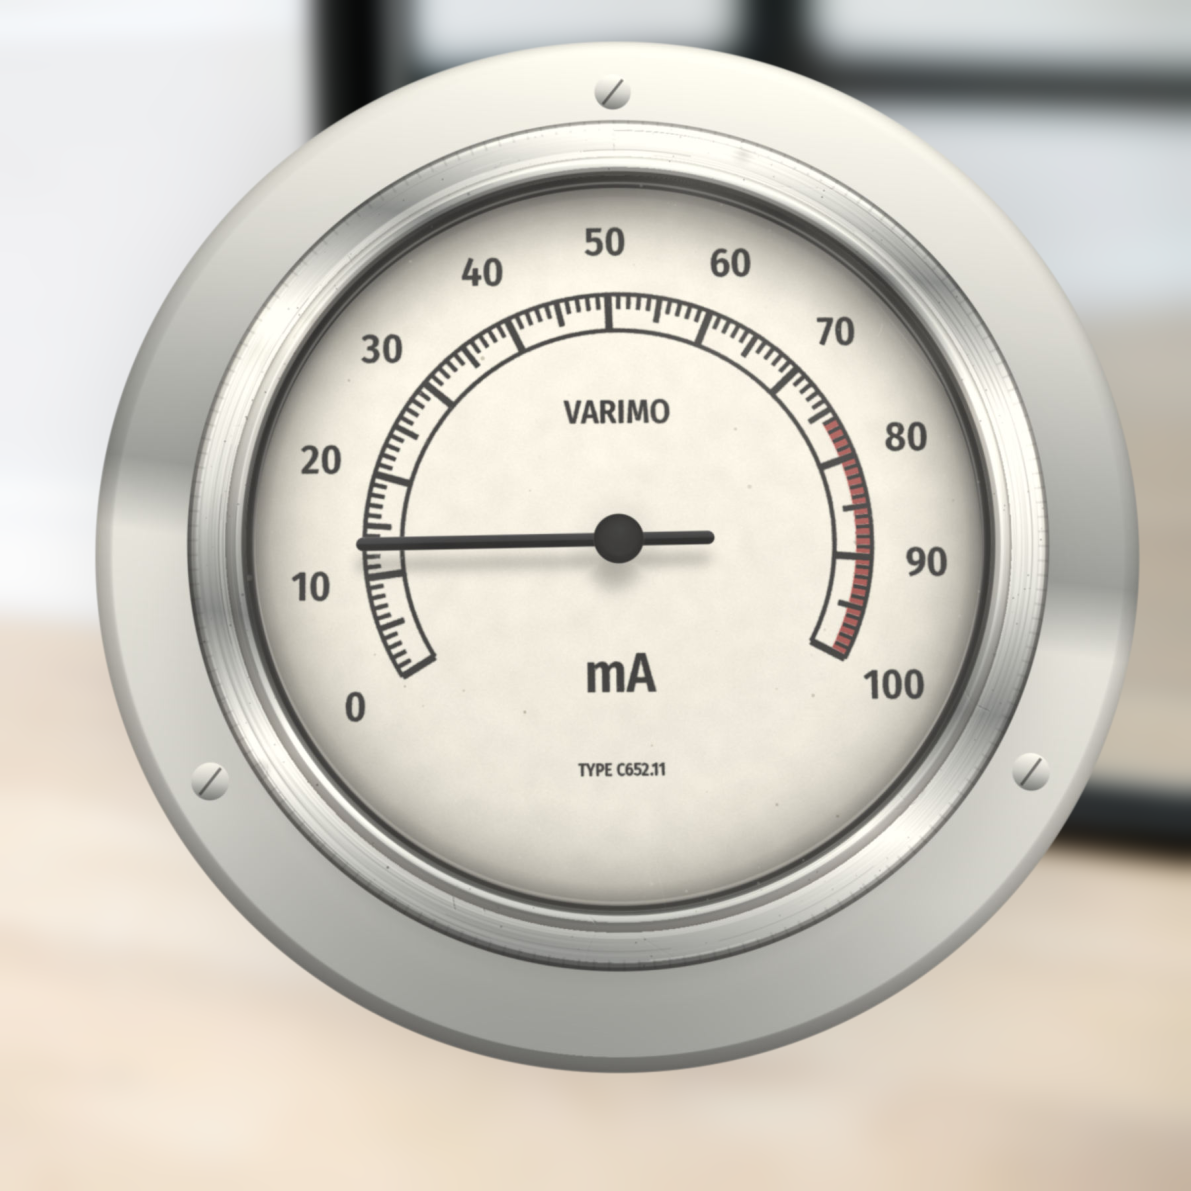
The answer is mA 13
